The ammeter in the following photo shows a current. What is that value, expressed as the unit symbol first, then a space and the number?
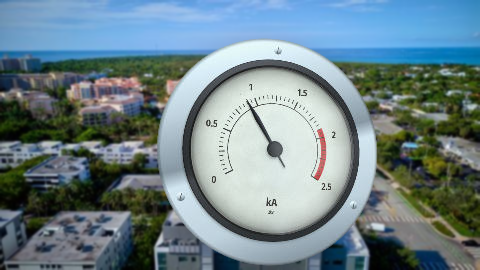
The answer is kA 0.9
